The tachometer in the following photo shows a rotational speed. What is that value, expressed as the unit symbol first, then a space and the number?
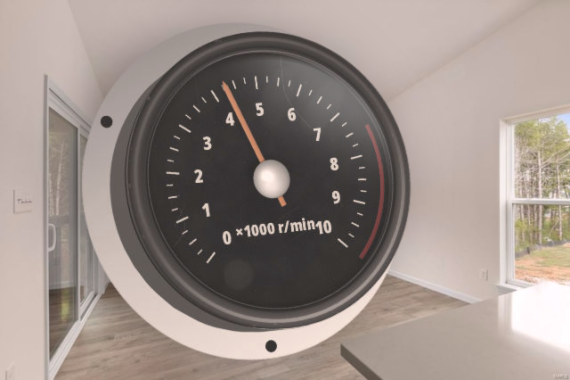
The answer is rpm 4250
